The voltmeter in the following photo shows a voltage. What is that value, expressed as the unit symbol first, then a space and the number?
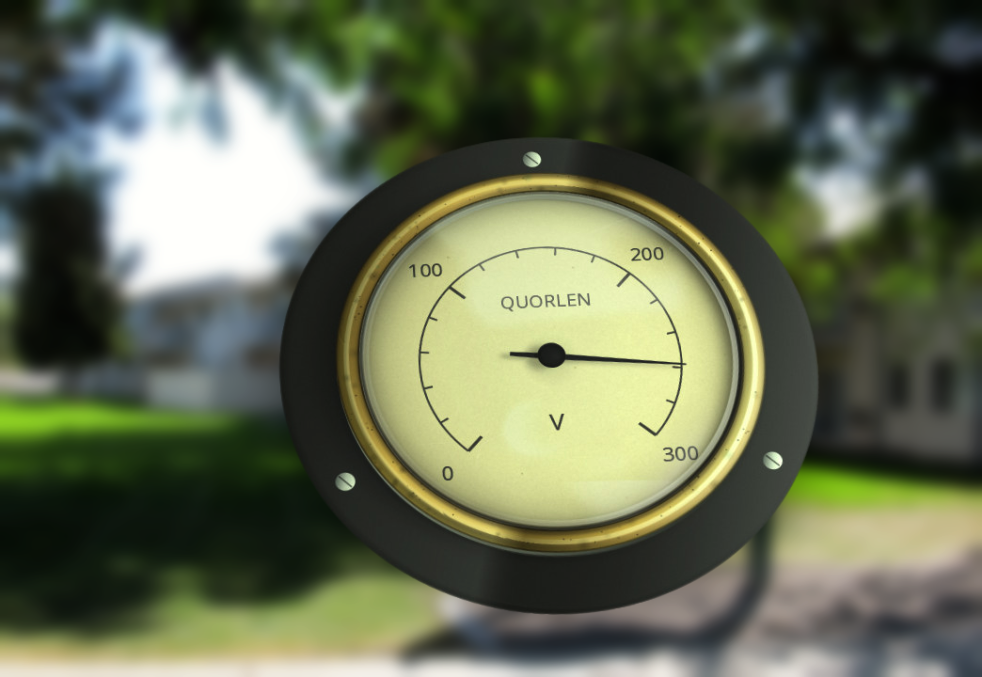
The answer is V 260
